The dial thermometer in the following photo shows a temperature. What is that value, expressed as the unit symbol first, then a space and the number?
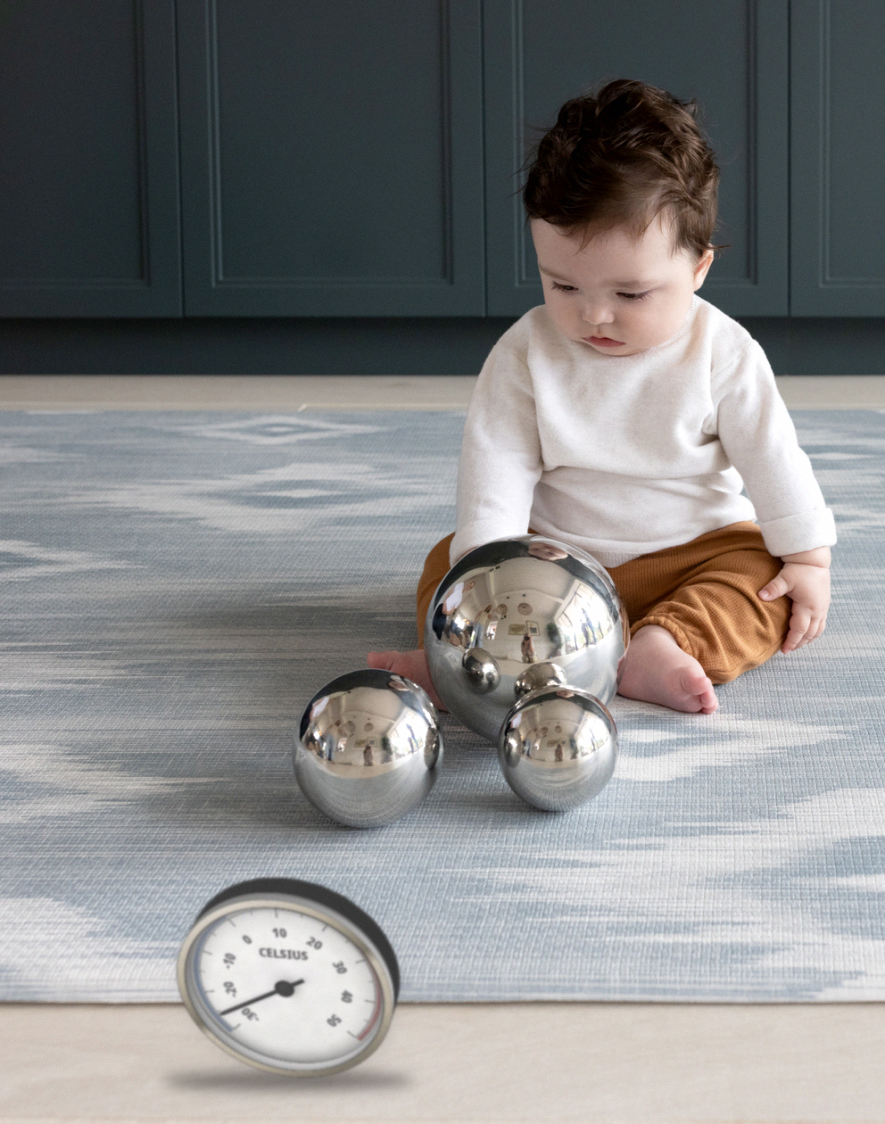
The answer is °C -25
